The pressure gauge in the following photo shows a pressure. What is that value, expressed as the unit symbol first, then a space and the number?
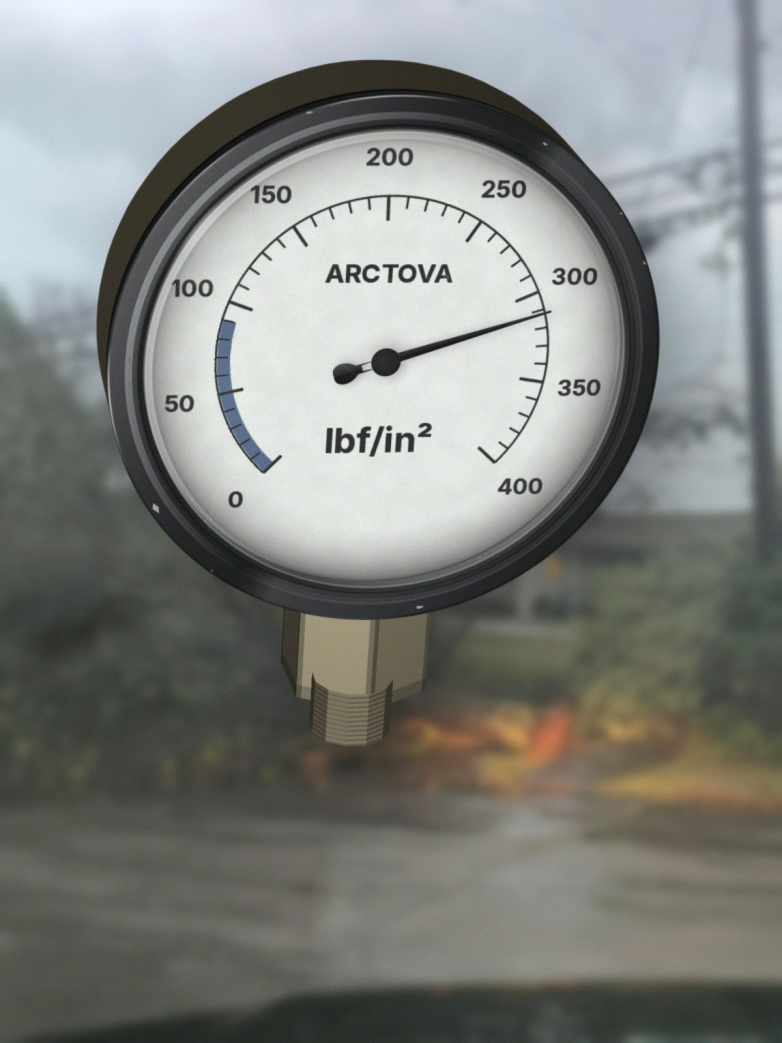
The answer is psi 310
